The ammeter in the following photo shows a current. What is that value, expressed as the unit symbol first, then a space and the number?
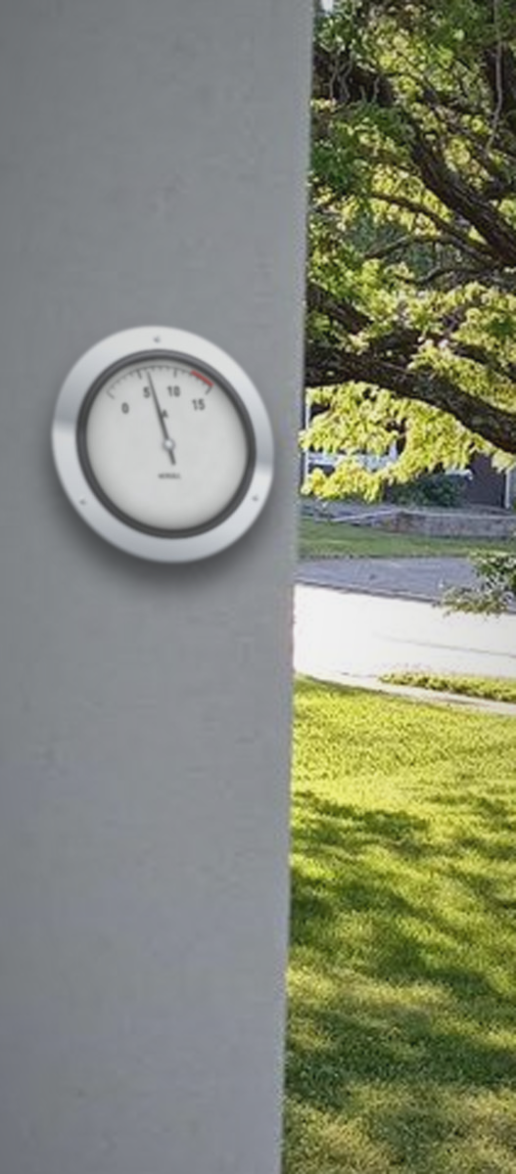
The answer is A 6
